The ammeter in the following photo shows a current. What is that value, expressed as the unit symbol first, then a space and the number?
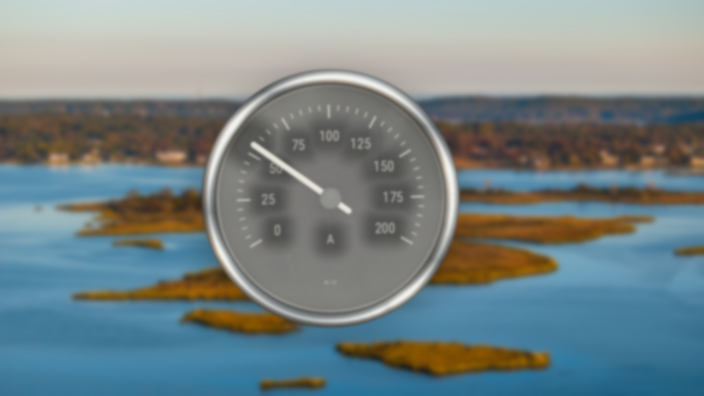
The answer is A 55
